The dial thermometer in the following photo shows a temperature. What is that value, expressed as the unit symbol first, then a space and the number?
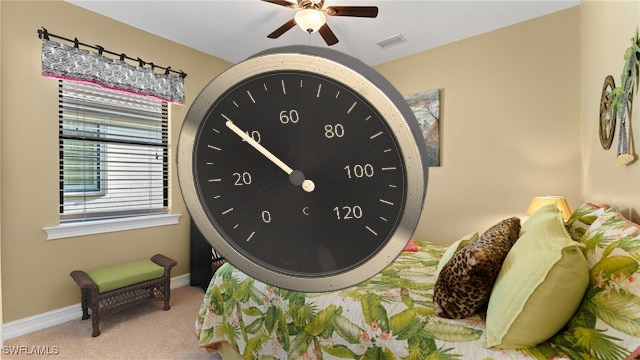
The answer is °C 40
